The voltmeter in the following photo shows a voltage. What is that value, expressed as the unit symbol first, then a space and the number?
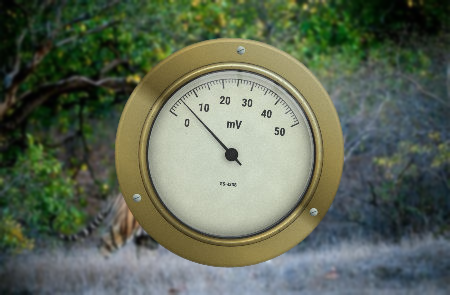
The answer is mV 5
